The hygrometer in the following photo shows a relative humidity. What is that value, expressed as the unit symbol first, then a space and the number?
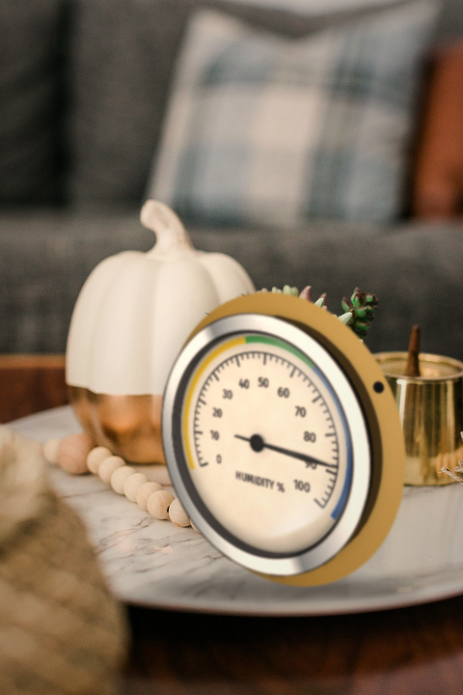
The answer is % 88
